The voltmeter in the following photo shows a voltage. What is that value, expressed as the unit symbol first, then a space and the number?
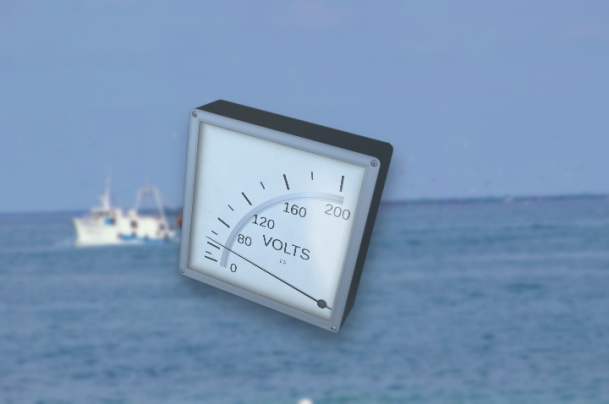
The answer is V 50
